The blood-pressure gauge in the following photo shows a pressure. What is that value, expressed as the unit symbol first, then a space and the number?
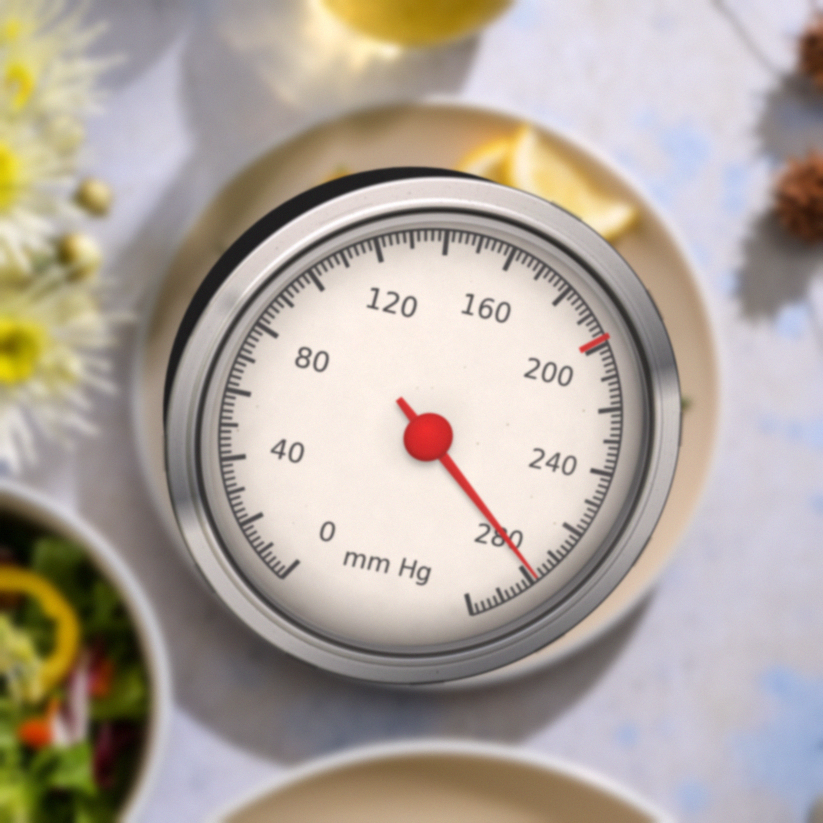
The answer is mmHg 278
